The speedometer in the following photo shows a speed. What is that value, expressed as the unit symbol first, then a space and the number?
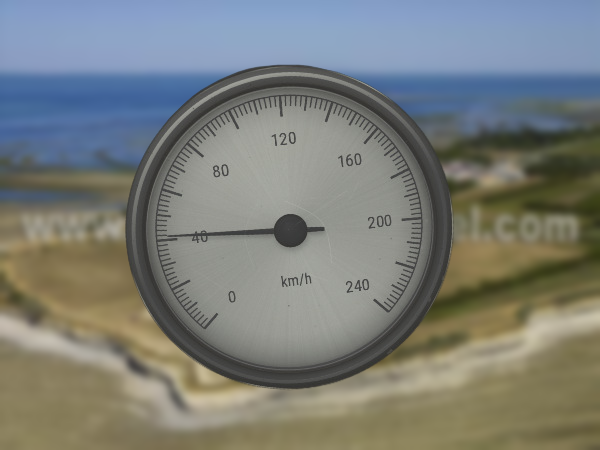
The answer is km/h 42
